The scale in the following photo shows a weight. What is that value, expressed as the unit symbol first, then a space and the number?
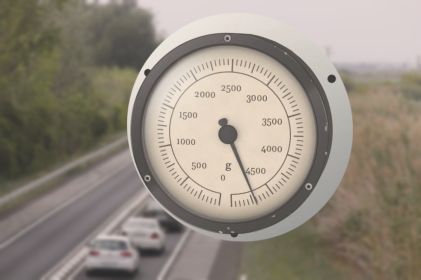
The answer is g 4700
